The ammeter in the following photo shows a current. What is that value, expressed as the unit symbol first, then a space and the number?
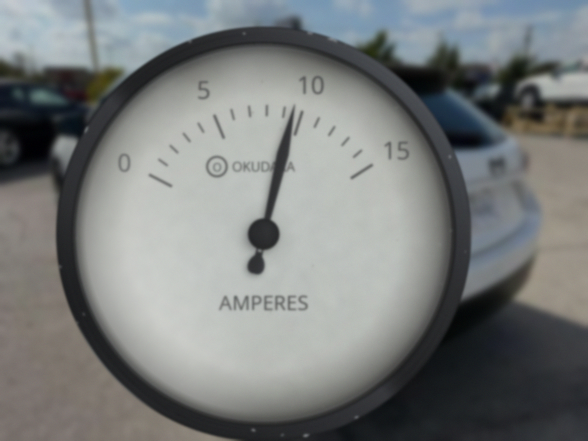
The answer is A 9.5
